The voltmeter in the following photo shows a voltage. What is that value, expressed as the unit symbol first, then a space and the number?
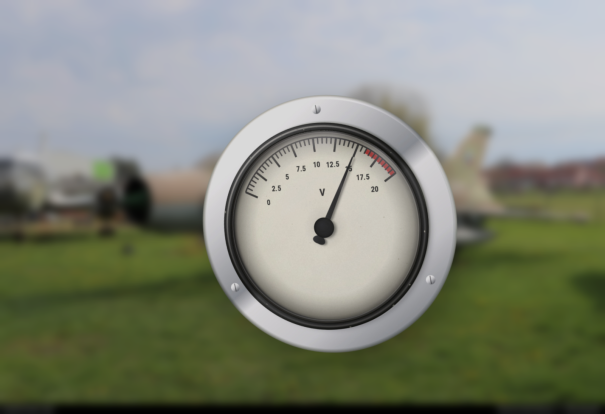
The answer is V 15
